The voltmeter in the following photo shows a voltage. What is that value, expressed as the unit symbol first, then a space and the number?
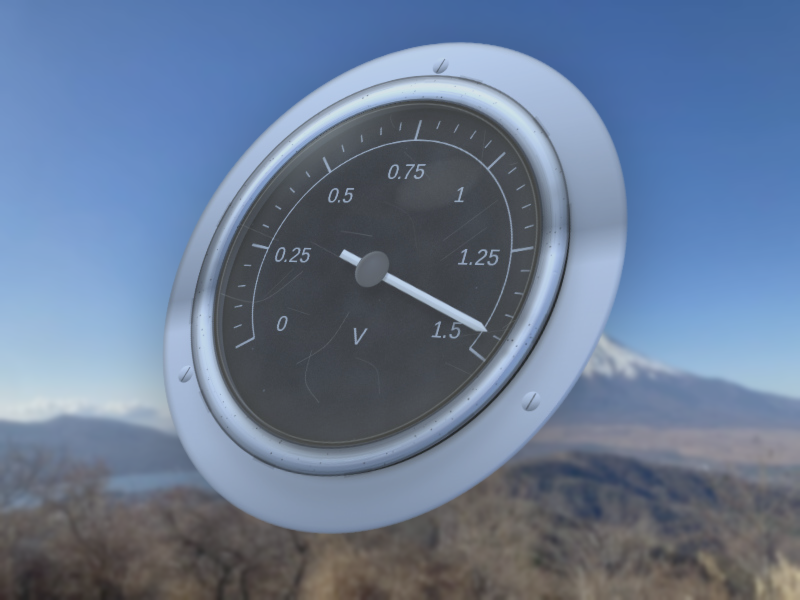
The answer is V 1.45
